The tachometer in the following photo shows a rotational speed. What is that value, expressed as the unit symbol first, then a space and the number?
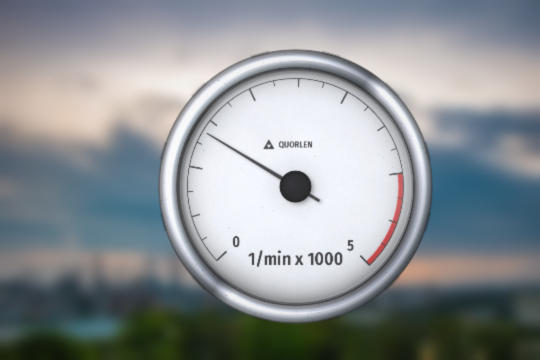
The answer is rpm 1375
